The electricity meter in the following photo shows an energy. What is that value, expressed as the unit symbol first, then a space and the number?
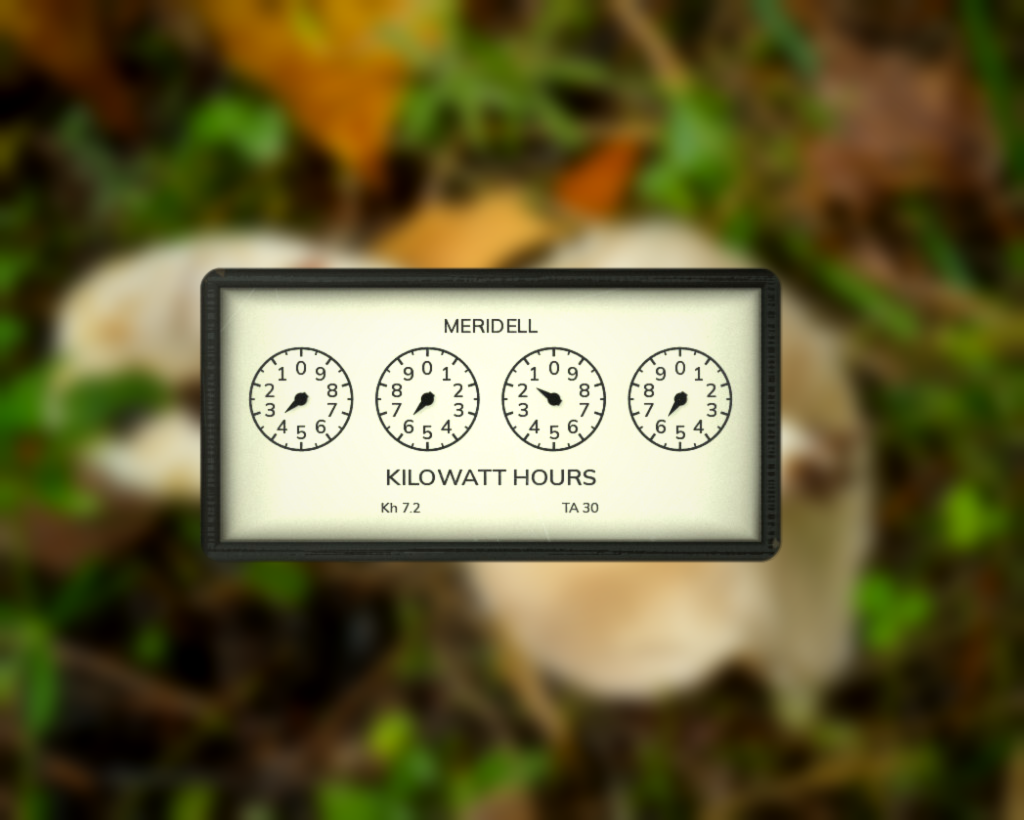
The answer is kWh 3616
